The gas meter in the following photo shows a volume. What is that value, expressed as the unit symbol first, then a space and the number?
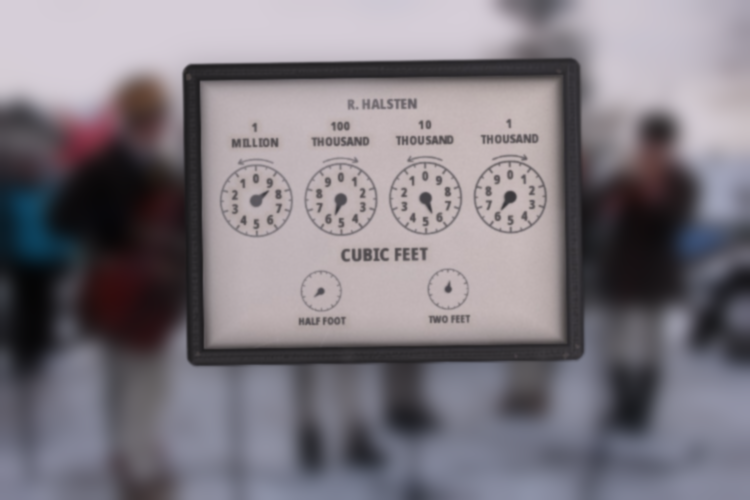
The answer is ft³ 855600
